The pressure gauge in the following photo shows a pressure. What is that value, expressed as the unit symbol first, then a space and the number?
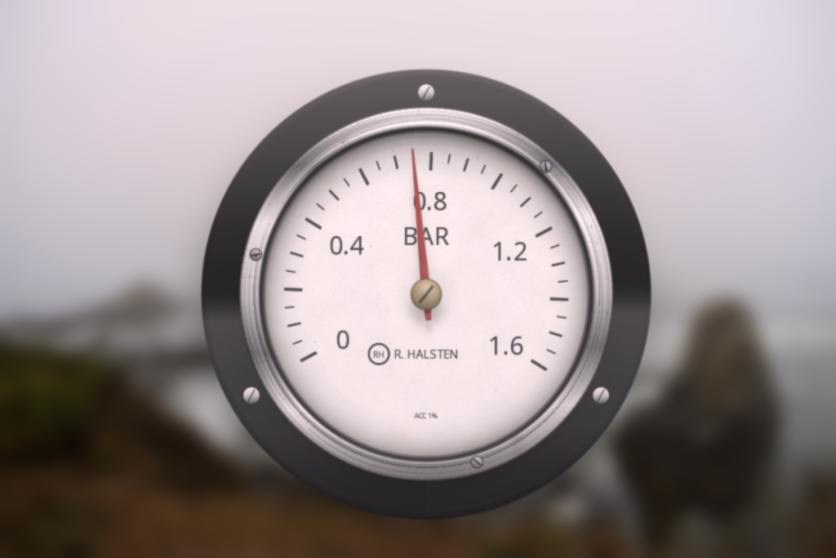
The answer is bar 0.75
